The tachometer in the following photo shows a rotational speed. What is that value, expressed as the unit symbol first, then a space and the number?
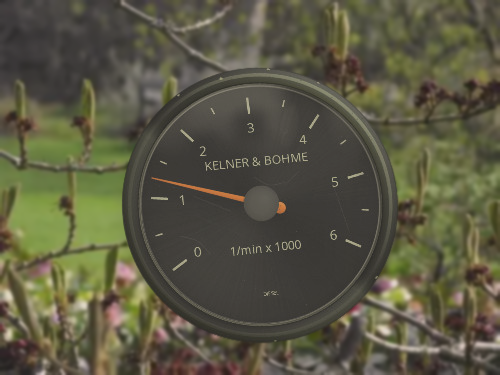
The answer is rpm 1250
